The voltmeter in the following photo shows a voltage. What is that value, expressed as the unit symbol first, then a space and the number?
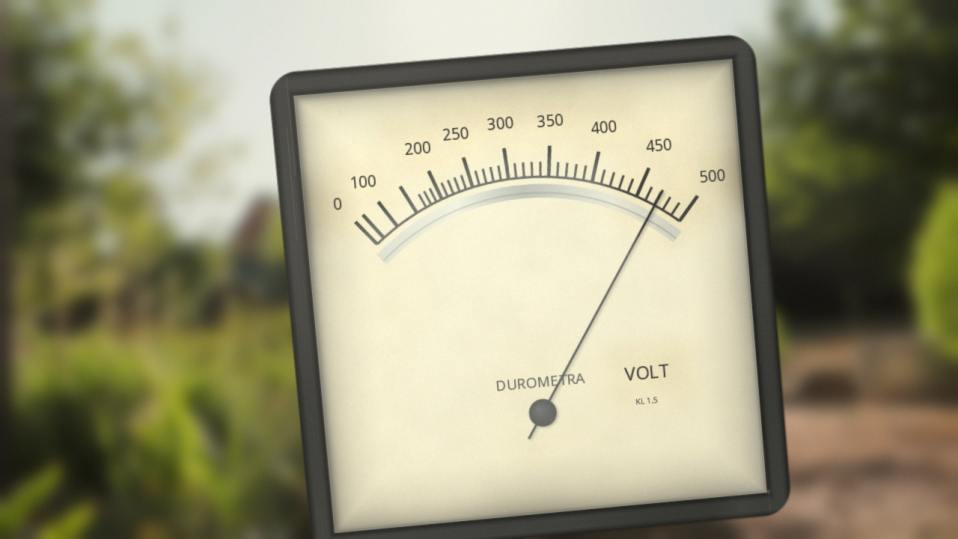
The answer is V 470
